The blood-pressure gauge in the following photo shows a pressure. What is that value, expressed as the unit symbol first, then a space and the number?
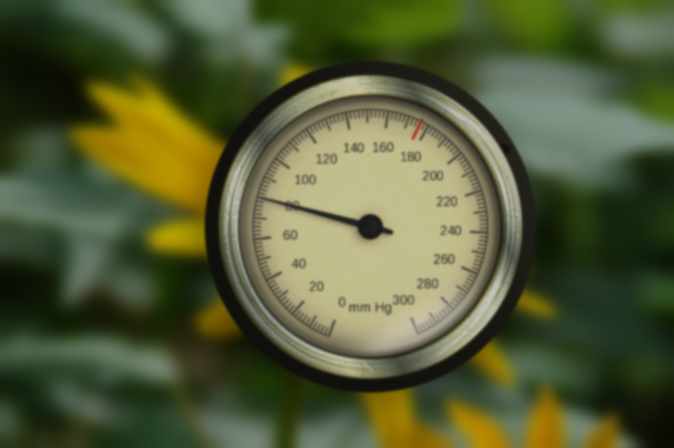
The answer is mmHg 80
